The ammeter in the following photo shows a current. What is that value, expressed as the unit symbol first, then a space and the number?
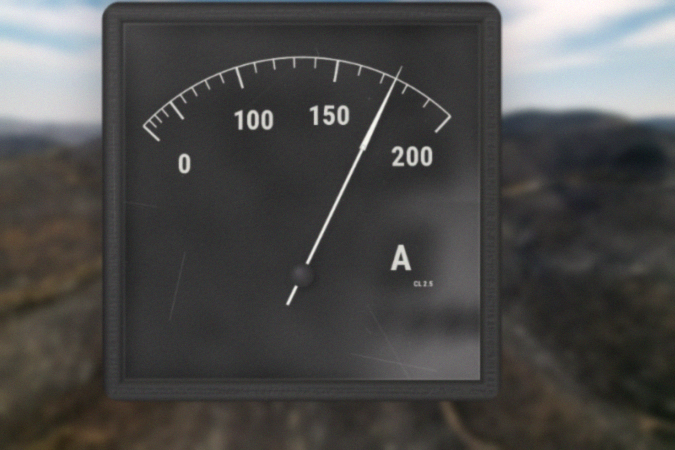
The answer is A 175
